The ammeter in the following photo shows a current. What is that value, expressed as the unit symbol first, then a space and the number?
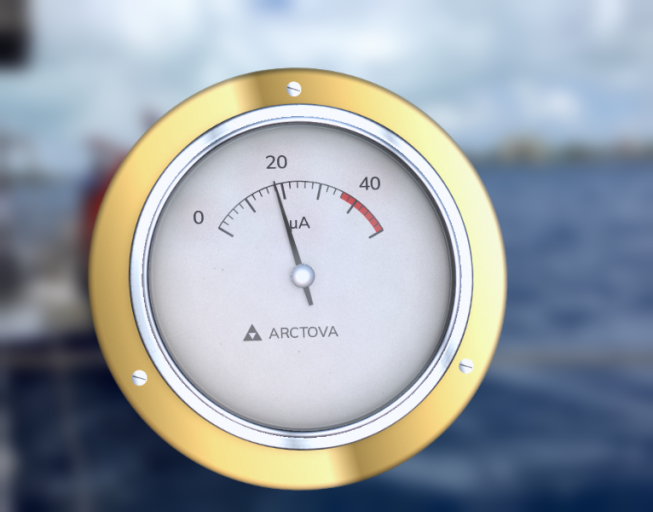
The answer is µA 18
